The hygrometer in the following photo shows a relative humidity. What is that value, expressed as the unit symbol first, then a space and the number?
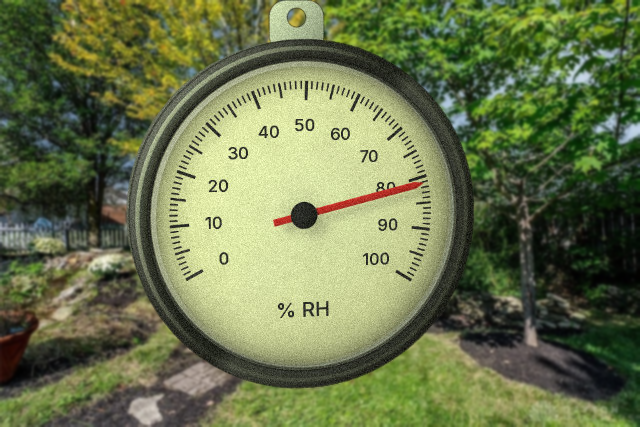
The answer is % 81
